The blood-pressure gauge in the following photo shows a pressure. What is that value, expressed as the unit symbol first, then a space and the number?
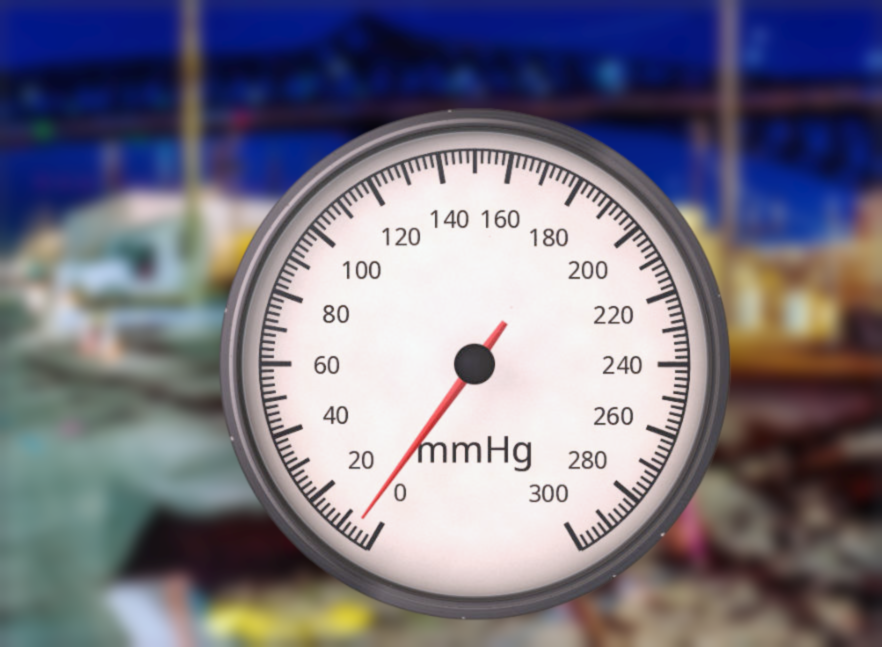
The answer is mmHg 6
